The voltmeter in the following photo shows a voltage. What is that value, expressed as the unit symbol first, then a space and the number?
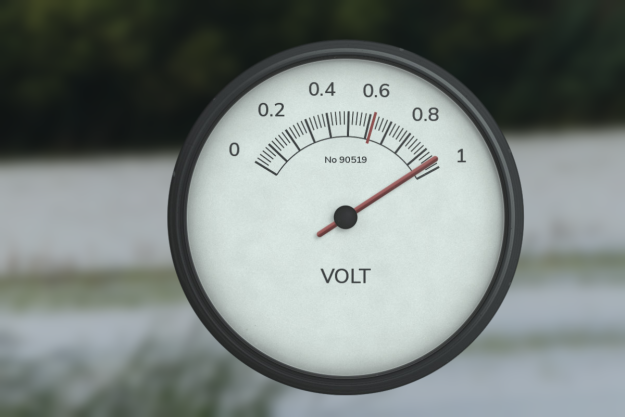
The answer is V 0.96
